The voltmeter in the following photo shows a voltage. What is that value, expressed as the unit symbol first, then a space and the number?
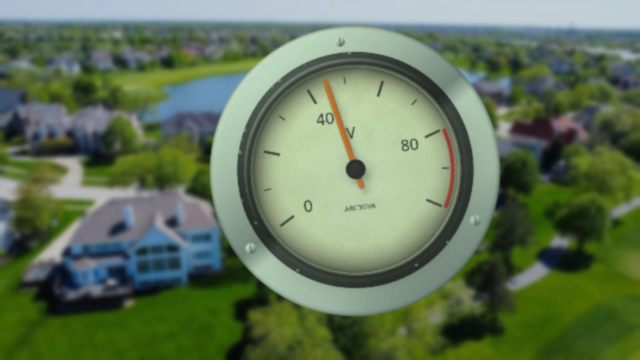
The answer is V 45
